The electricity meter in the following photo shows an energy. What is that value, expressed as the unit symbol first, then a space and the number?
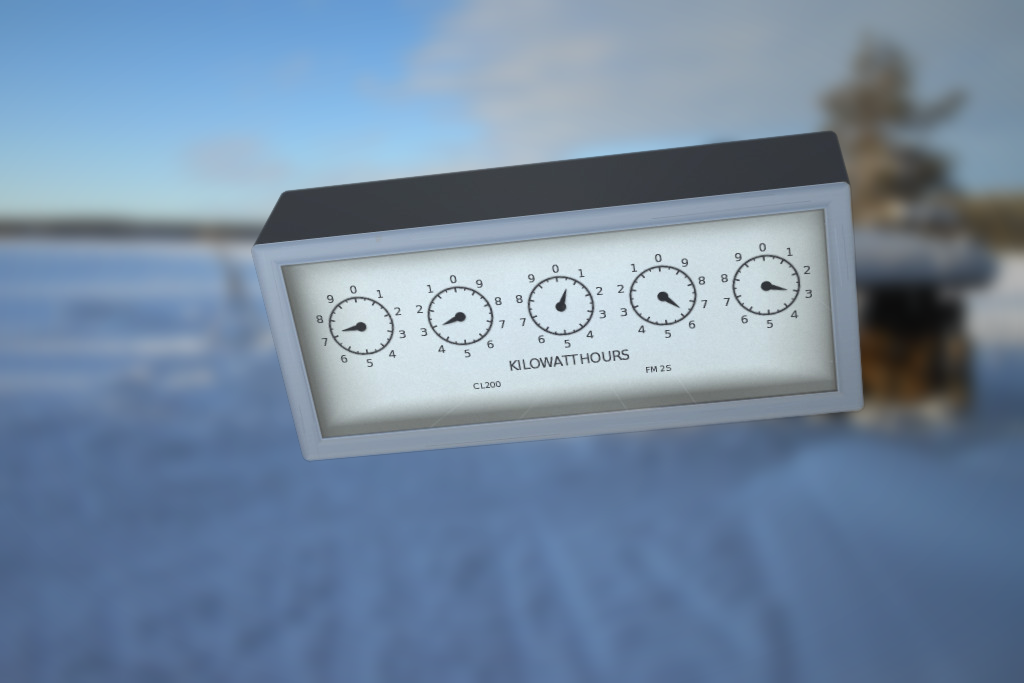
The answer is kWh 73063
